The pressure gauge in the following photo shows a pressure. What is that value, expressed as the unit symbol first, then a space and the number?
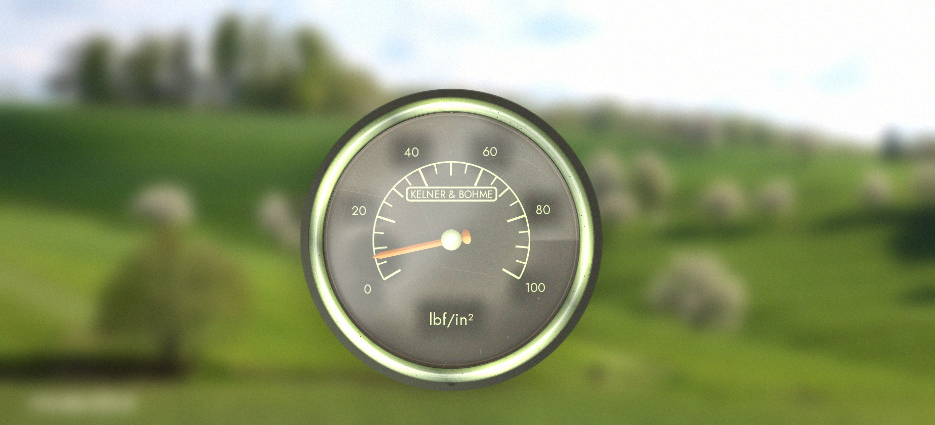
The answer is psi 7.5
